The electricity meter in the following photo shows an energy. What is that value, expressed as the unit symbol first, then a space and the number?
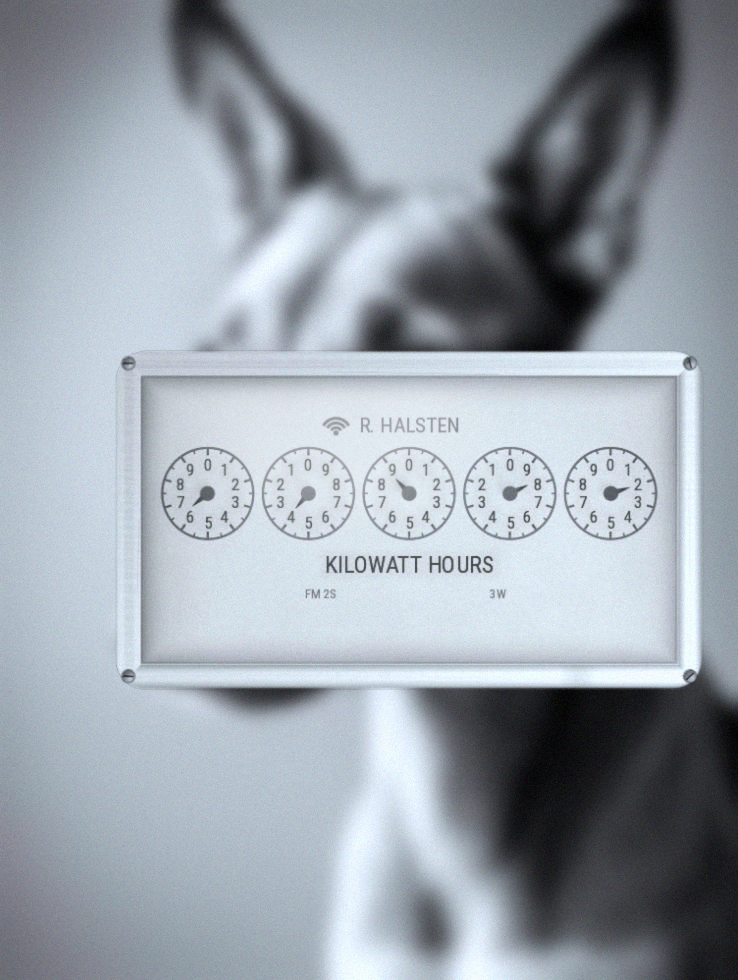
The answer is kWh 63882
